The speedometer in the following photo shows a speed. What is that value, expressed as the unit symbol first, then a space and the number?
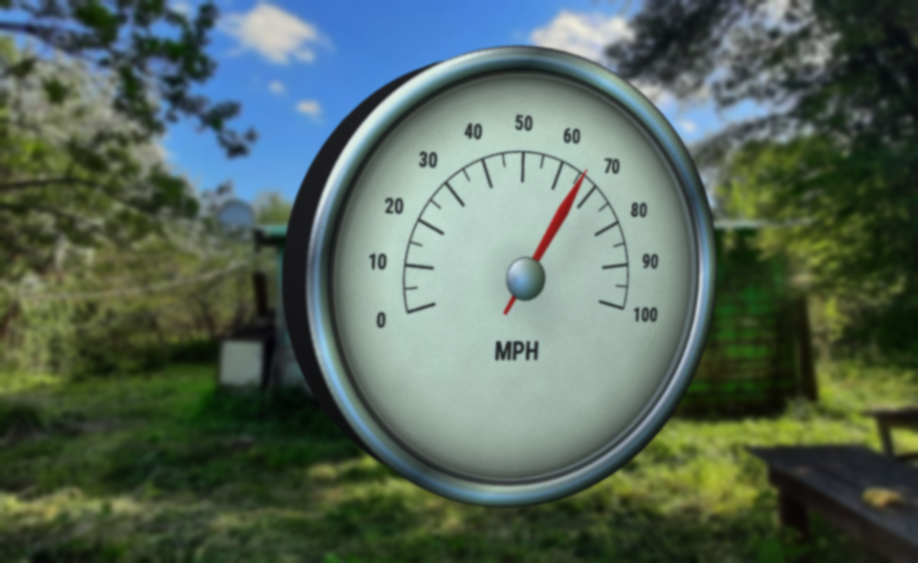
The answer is mph 65
